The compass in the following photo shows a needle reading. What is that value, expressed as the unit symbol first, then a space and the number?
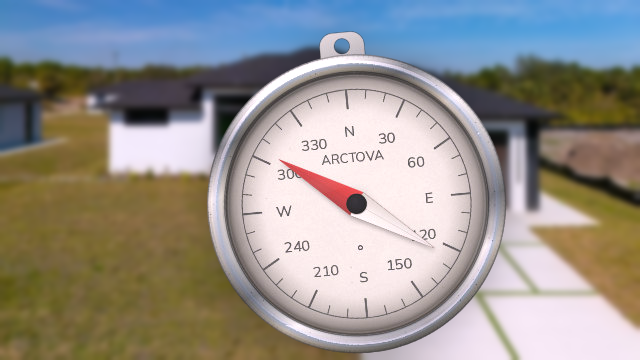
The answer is ° 305
